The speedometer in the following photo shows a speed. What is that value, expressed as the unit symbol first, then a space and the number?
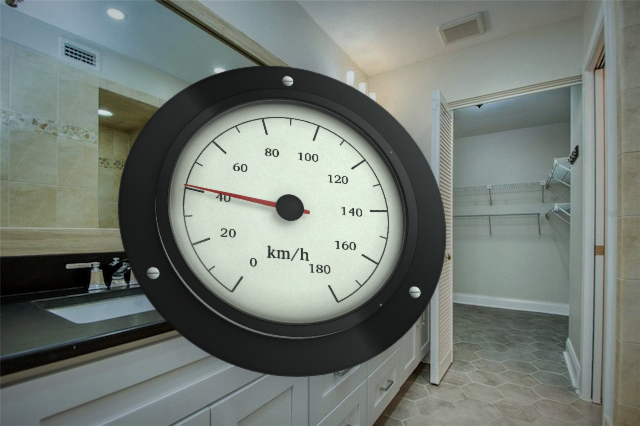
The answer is km/h 40
